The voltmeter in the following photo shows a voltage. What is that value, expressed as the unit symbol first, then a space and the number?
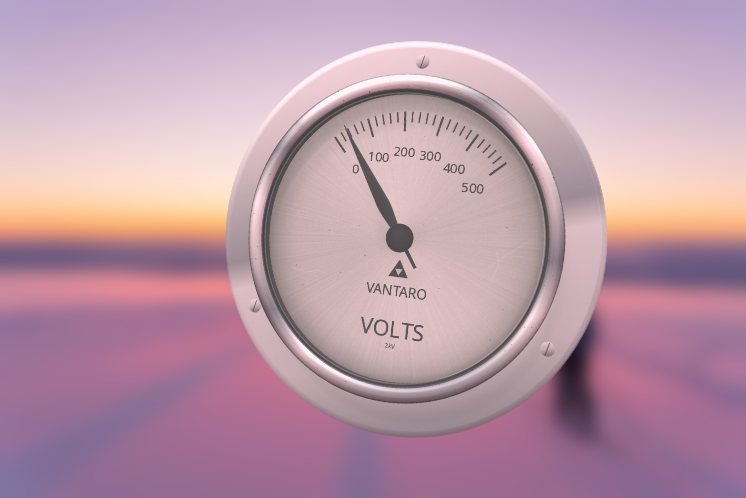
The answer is V 40
